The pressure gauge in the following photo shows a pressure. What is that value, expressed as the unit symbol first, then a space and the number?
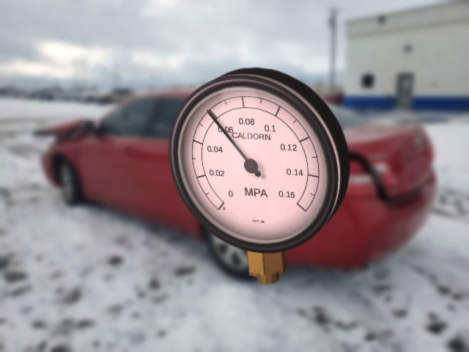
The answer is MPa 0.06
